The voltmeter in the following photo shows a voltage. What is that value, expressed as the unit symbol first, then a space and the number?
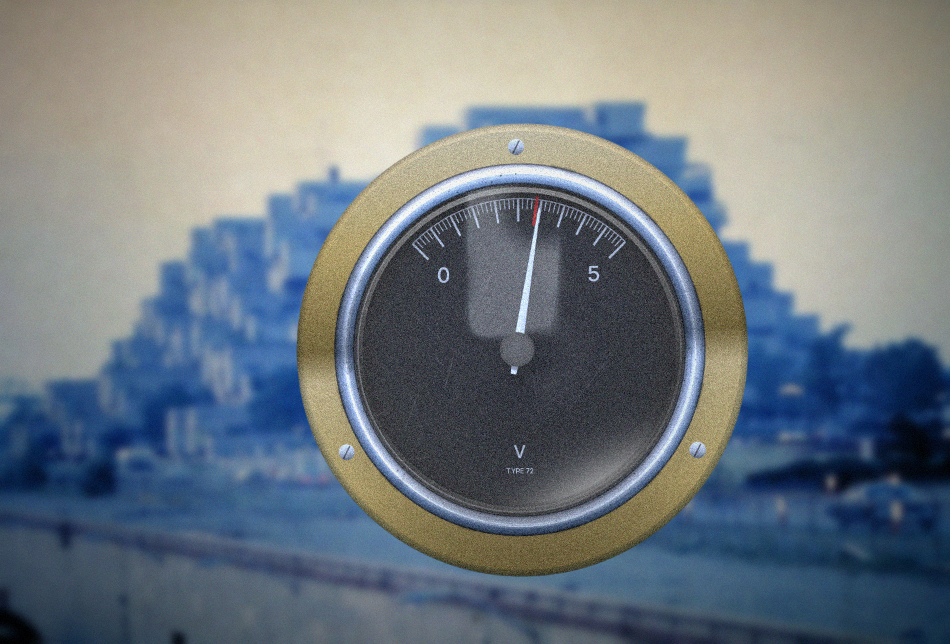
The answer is V 3
